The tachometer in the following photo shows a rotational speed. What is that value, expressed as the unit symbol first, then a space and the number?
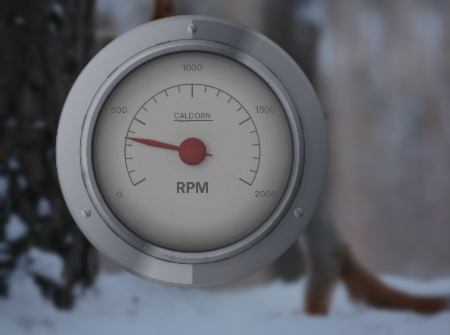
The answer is rpm 350
